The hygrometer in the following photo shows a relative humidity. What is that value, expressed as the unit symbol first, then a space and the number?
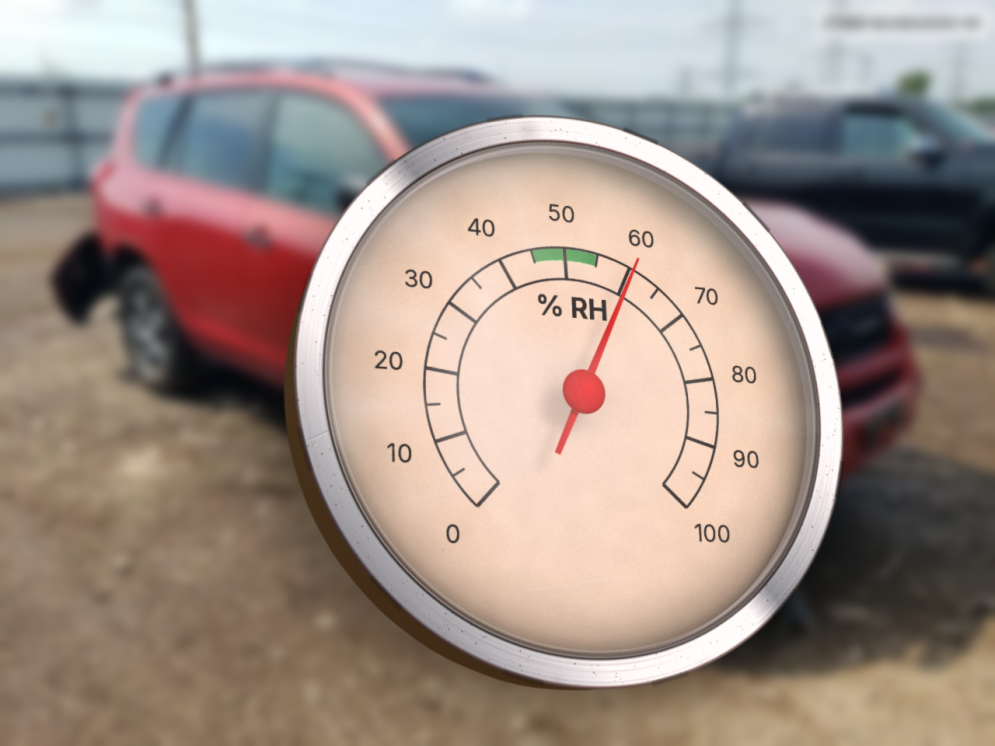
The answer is % 60
